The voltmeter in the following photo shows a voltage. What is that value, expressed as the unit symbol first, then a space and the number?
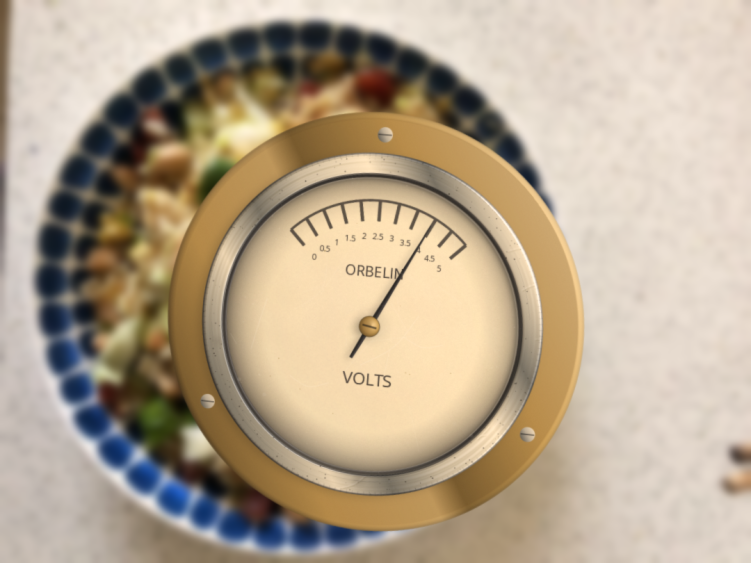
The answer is V 4
